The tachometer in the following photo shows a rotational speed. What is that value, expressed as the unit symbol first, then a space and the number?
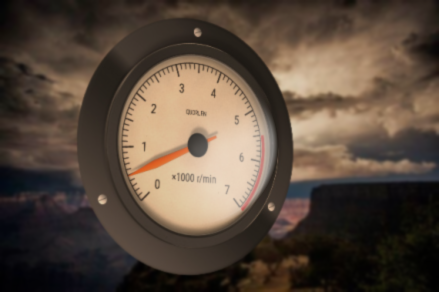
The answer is rpm 500
